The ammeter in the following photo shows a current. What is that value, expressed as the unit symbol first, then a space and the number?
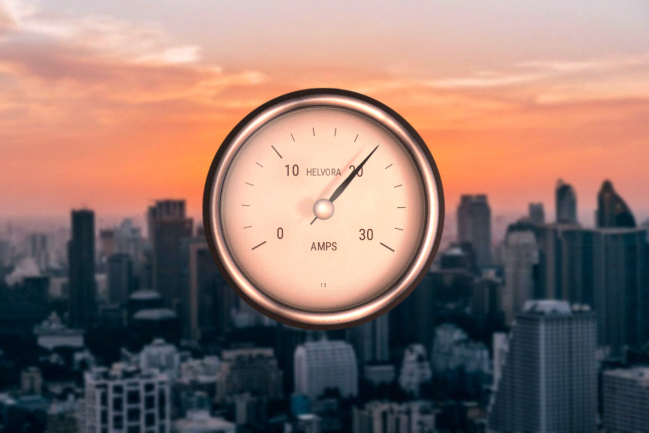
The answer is A 20
